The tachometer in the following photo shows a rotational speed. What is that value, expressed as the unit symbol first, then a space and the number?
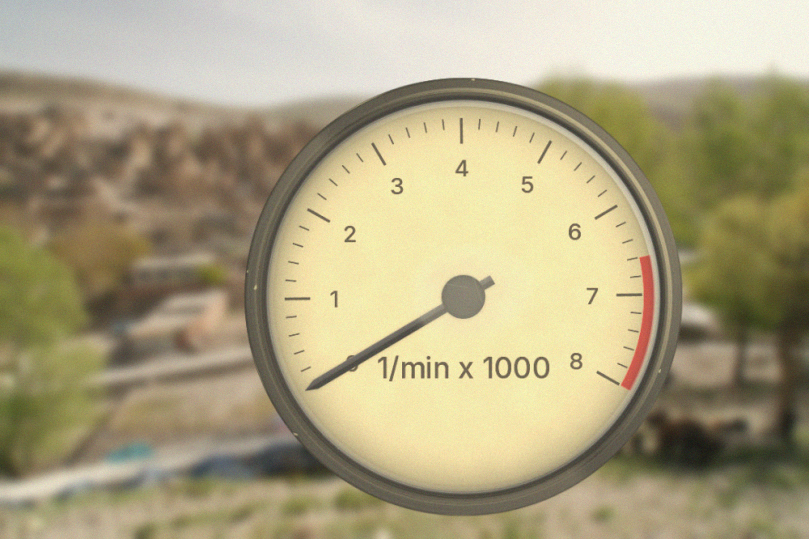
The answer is rpm 0
